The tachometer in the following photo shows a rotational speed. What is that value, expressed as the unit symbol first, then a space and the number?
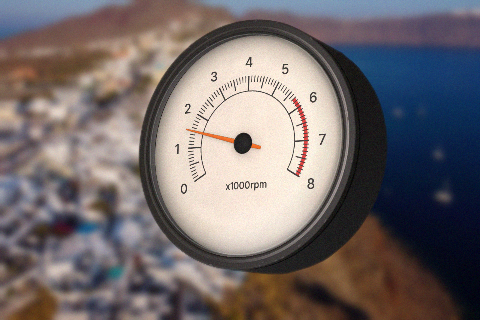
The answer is rpm 1500
